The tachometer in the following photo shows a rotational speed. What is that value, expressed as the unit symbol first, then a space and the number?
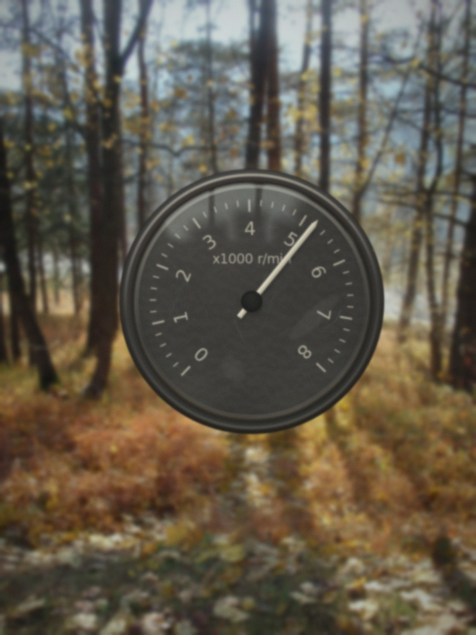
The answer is rpm 5200
